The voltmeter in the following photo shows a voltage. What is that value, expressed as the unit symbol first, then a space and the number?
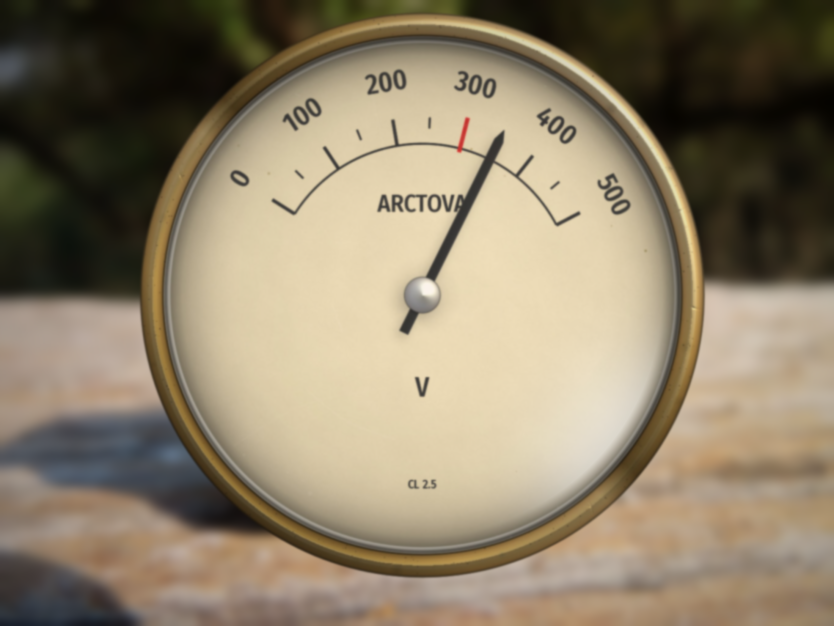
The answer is V 350
